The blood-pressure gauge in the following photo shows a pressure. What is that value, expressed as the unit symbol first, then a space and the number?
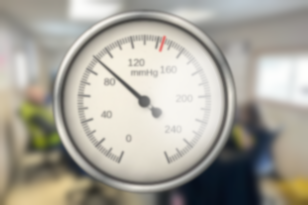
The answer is mmHg 90
